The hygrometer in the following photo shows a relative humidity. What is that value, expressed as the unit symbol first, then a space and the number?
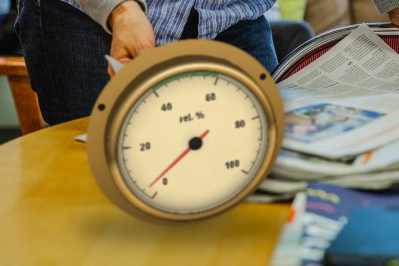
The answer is % 4
